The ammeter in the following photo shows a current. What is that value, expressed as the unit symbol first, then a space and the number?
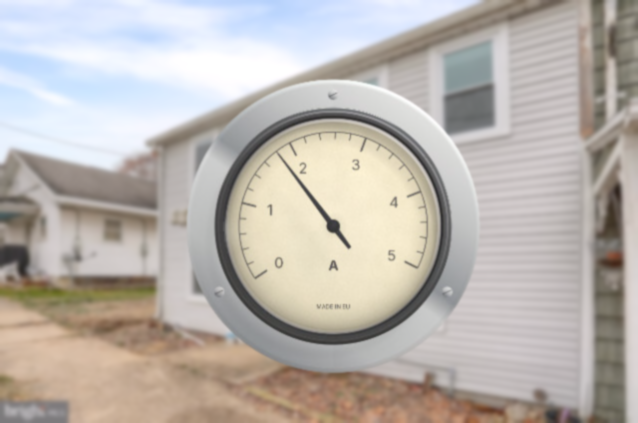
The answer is A 1.8
